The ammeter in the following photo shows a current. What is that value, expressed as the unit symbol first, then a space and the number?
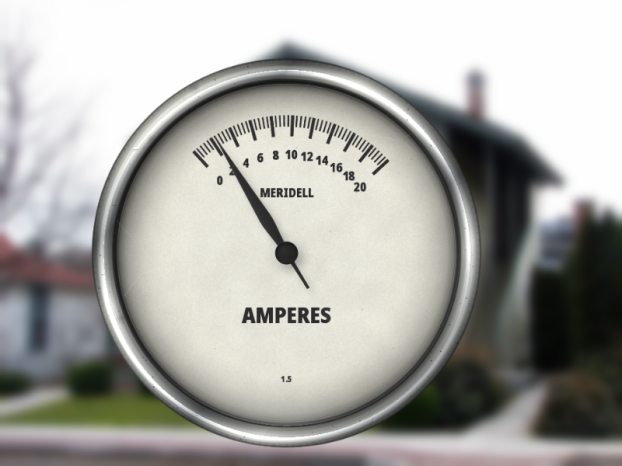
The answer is A 2.4
